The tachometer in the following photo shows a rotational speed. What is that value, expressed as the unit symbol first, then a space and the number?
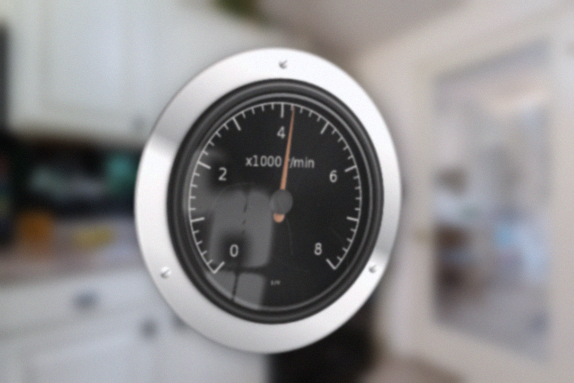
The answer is rpm 4200
